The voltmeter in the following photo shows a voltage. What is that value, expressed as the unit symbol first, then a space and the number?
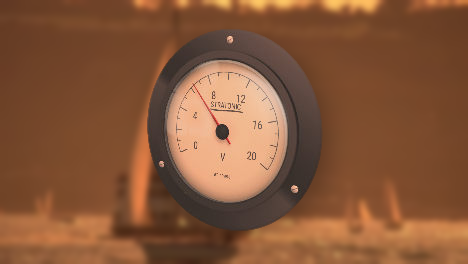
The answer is V 6.5
